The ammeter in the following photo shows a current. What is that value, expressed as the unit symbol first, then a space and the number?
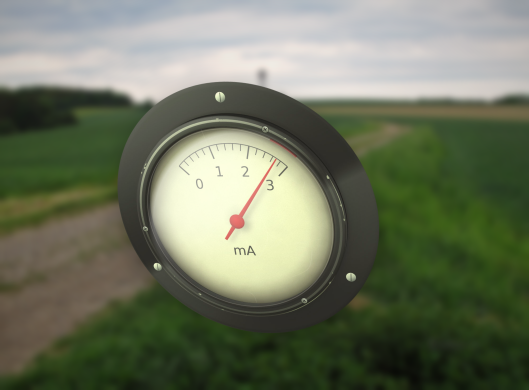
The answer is mA 2.7
